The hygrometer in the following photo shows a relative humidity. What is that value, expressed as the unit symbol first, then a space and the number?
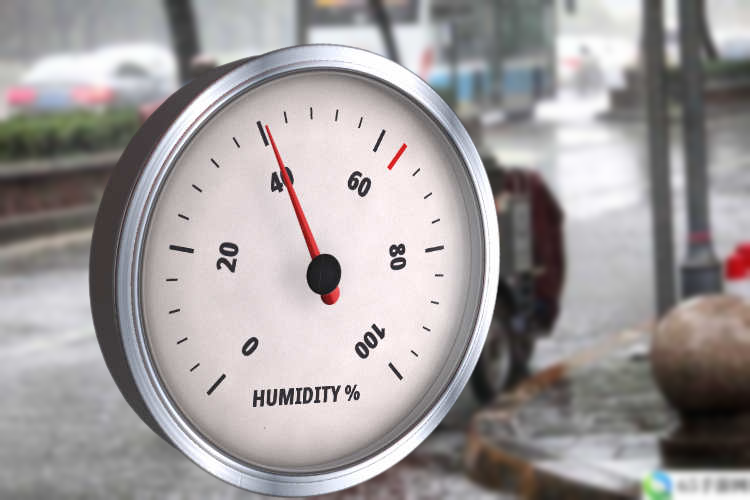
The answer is % 40
